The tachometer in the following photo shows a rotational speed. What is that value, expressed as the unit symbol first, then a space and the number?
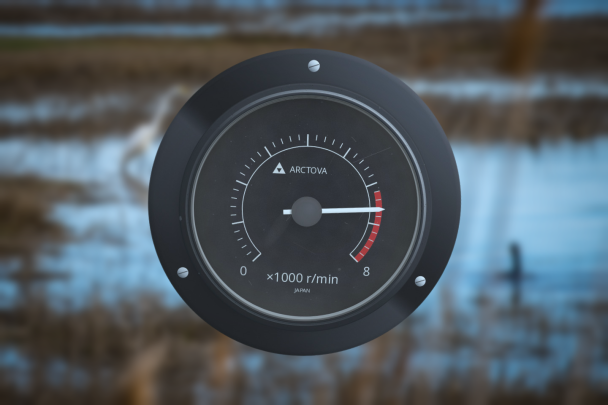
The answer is rpm 6600
